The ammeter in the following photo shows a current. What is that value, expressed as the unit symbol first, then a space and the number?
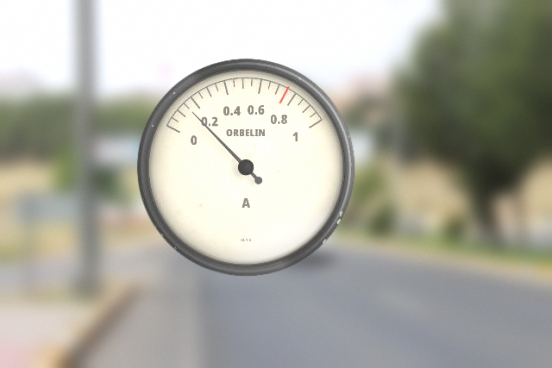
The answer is A 0.15
